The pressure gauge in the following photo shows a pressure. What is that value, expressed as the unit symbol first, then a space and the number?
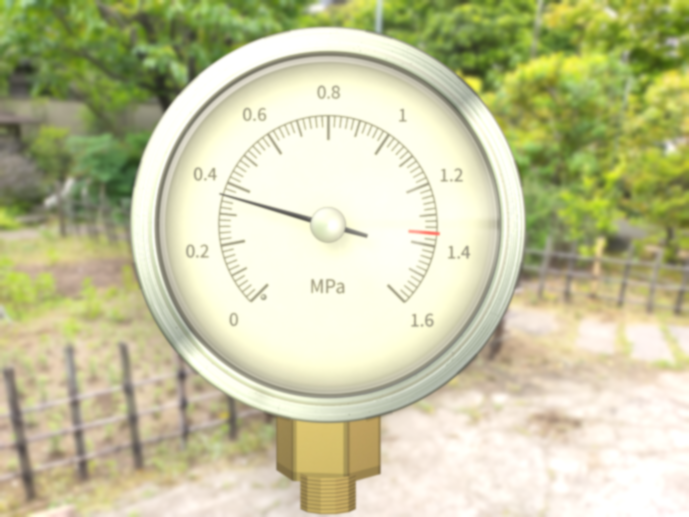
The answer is MPa 0.36
